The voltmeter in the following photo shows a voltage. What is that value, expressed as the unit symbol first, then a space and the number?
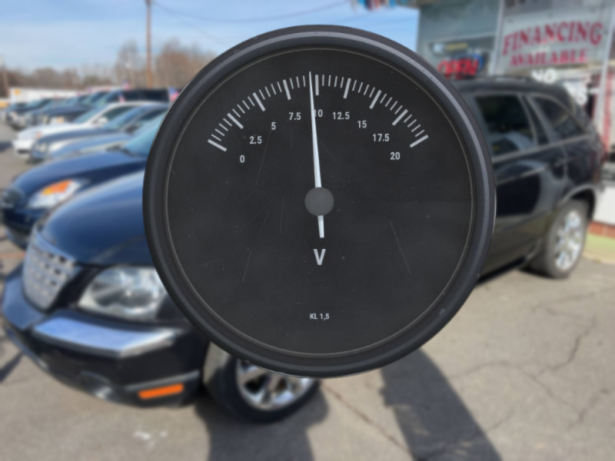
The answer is V 9.5
